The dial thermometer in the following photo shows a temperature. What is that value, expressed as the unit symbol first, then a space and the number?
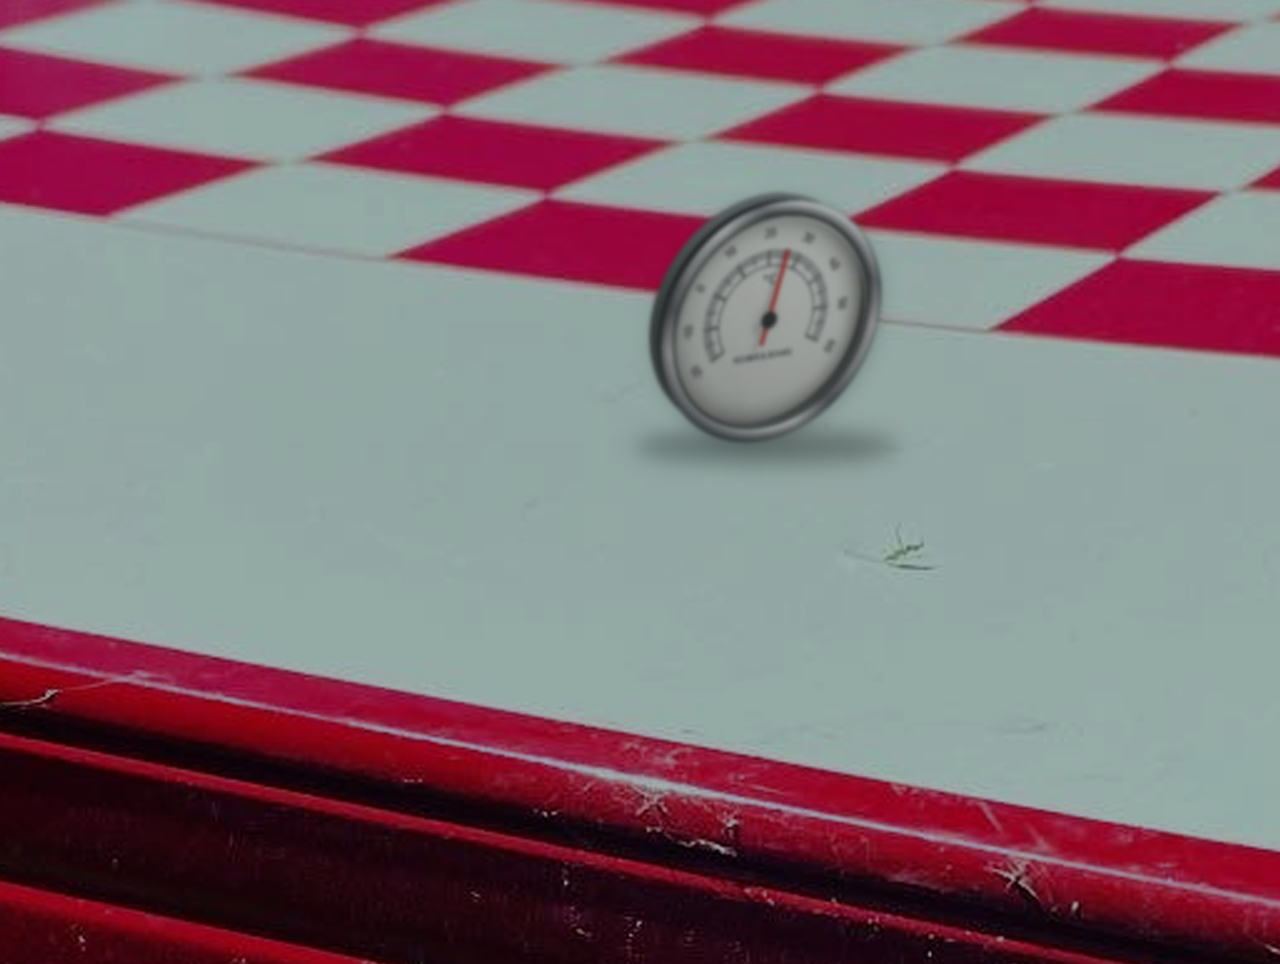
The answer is °C 25
